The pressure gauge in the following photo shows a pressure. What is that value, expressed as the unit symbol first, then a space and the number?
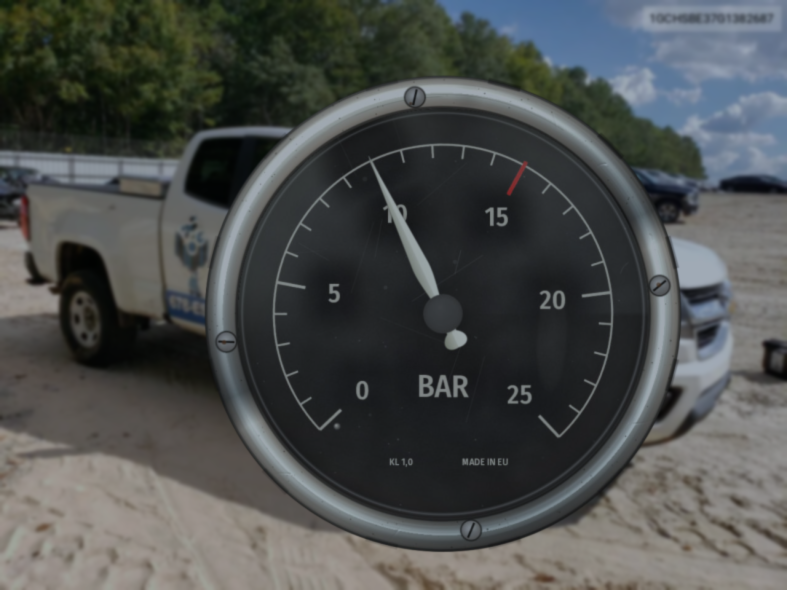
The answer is bar 10
